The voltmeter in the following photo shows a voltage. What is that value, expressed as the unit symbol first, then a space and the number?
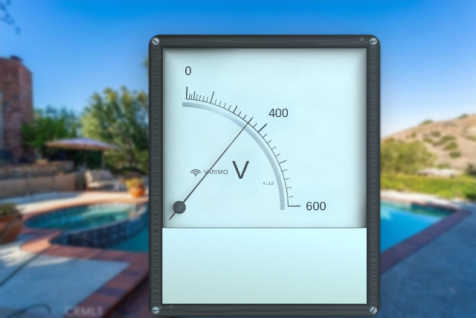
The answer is V 360
